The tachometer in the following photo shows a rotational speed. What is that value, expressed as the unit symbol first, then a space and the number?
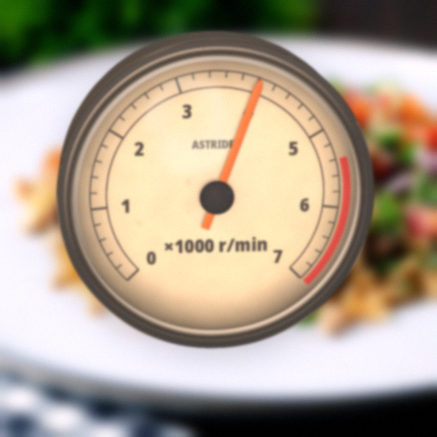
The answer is rpm 4000
